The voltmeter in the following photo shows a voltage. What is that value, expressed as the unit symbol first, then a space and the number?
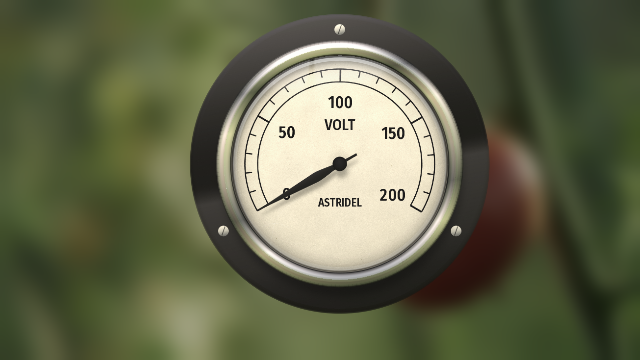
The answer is V 0
